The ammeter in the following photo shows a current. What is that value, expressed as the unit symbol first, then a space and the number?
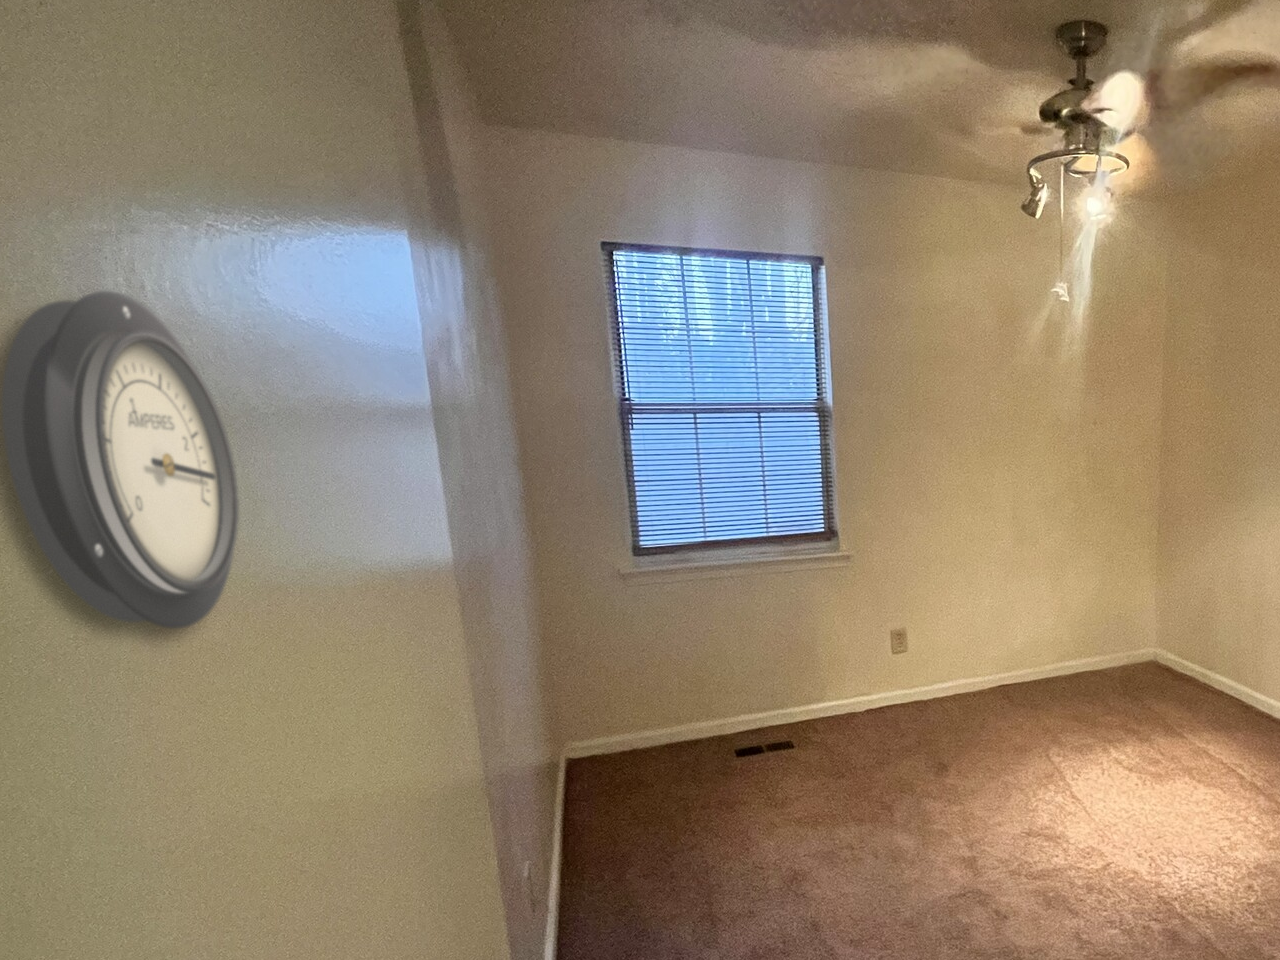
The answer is A 2.3
